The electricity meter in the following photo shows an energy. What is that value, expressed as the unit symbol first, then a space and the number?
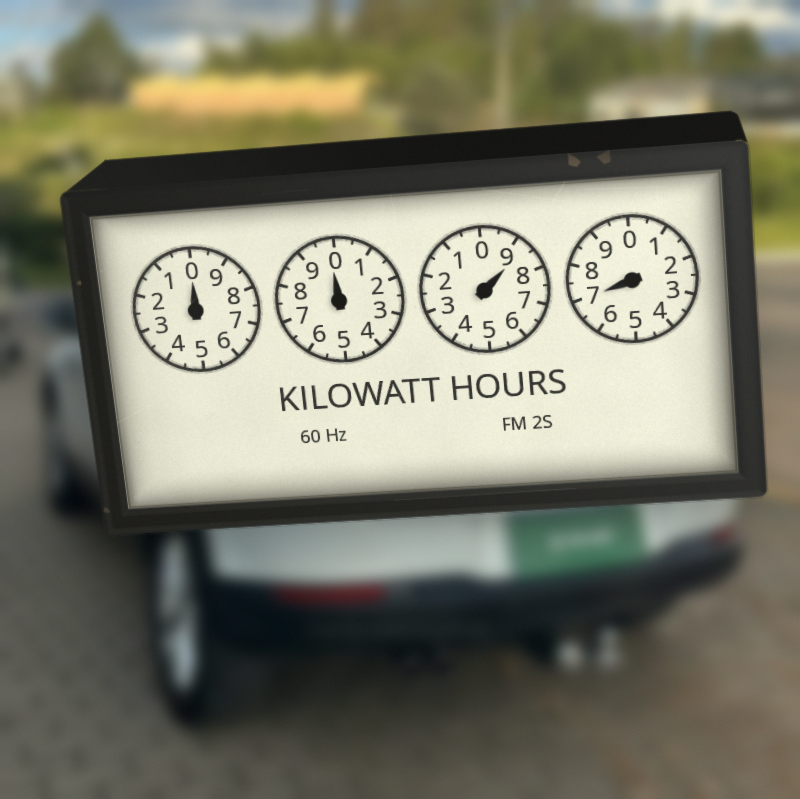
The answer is kWh 9987
